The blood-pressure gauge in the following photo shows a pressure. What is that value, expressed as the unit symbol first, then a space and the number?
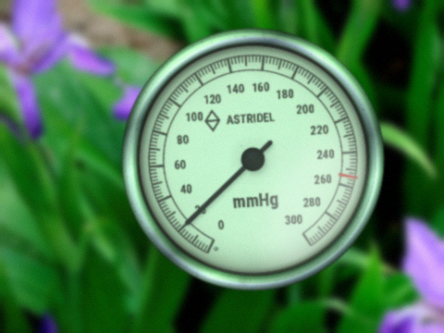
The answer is mmHg 20
